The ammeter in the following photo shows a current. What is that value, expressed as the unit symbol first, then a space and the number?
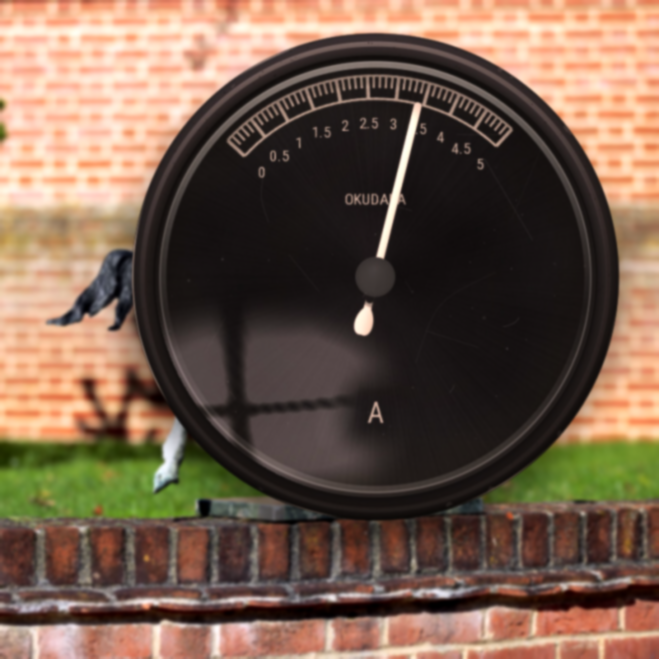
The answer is A 3.4
